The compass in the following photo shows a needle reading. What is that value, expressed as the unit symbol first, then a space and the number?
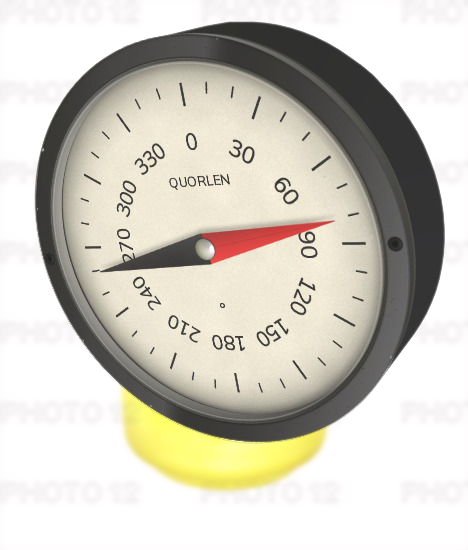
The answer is ° 80
